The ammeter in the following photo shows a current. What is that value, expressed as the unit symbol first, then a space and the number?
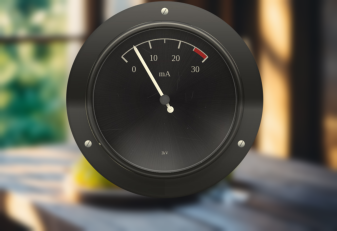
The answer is mA 5
